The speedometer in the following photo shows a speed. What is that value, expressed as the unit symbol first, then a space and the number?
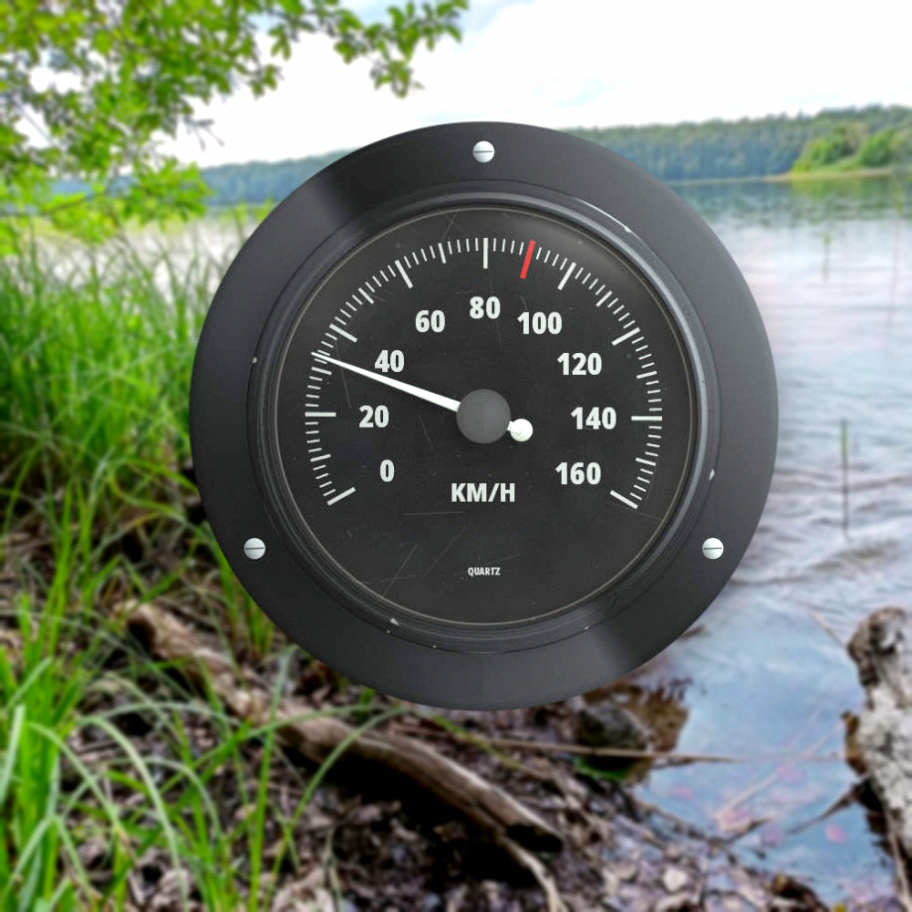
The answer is km/h 33
